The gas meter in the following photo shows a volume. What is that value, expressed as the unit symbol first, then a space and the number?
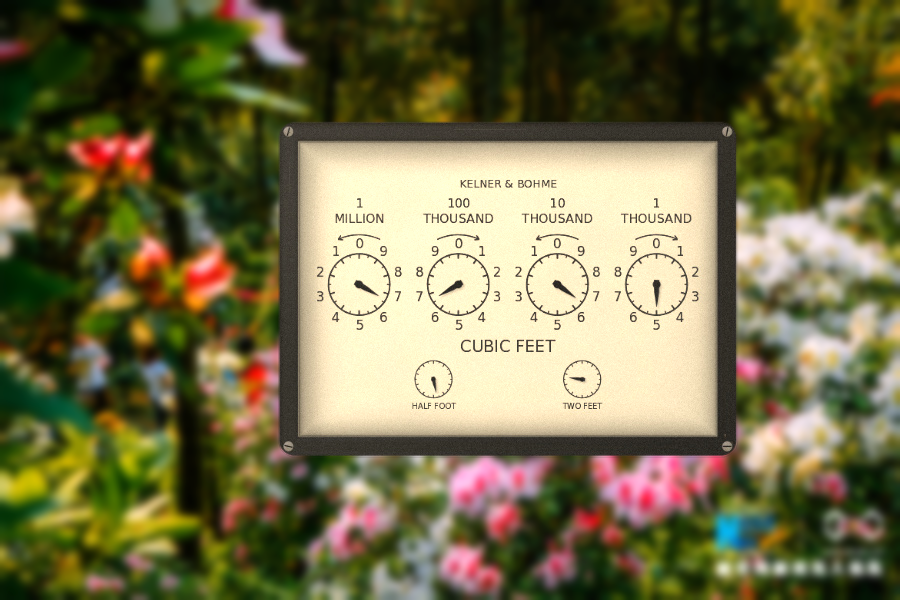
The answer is ft³ 666500
